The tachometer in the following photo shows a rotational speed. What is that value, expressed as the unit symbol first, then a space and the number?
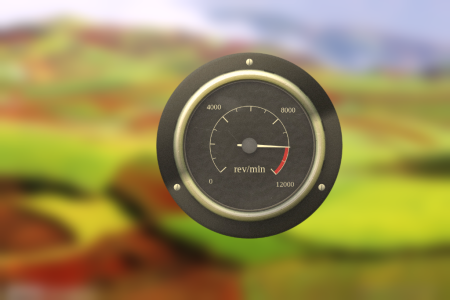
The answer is rpm 10000
